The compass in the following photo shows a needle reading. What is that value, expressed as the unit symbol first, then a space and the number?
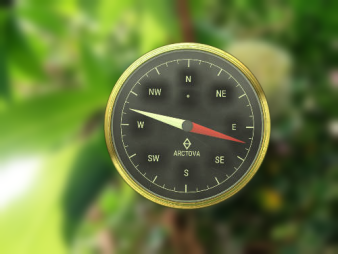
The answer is ° 105
